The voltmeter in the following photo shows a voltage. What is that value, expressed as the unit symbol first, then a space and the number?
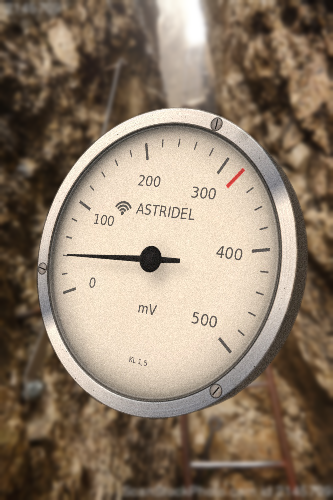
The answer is mV 40
